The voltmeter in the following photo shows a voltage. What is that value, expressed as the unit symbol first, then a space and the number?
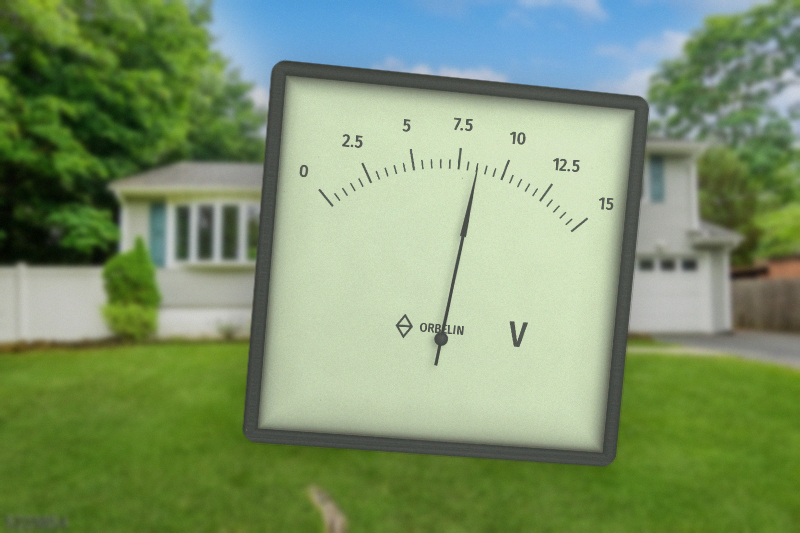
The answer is V 8.5
